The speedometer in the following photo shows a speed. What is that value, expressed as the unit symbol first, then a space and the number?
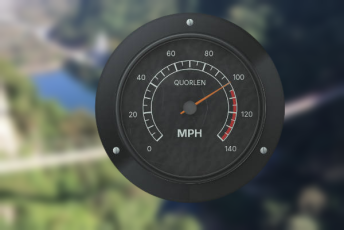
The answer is mph 100
